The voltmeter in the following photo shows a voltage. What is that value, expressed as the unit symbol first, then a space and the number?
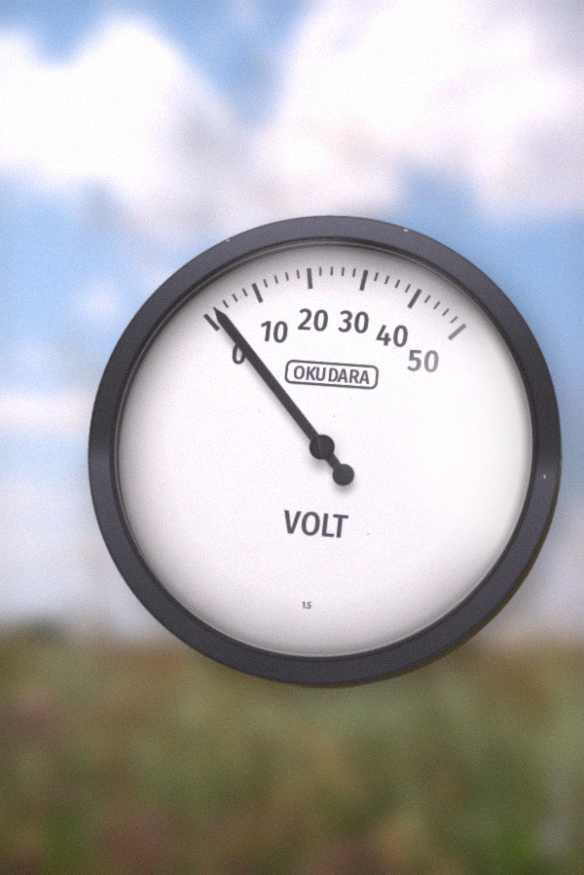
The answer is V 2
